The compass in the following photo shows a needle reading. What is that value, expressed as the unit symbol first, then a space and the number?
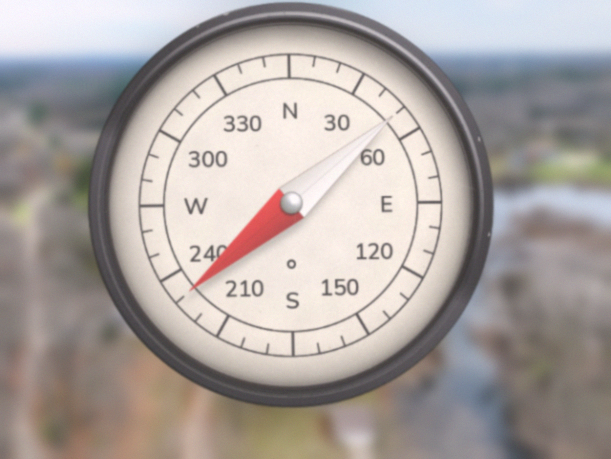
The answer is ° 230
